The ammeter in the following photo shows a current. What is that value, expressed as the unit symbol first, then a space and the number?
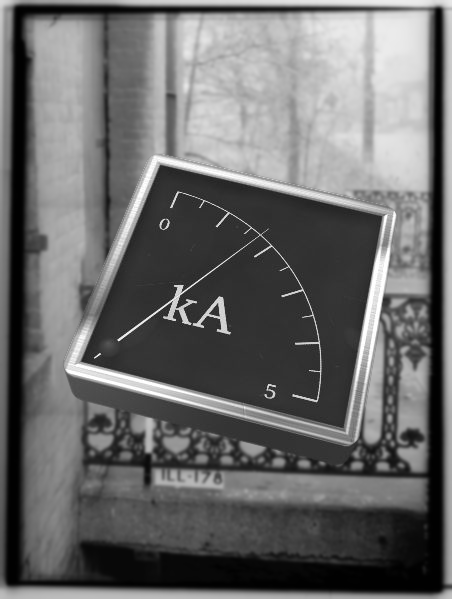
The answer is kA 1.75
